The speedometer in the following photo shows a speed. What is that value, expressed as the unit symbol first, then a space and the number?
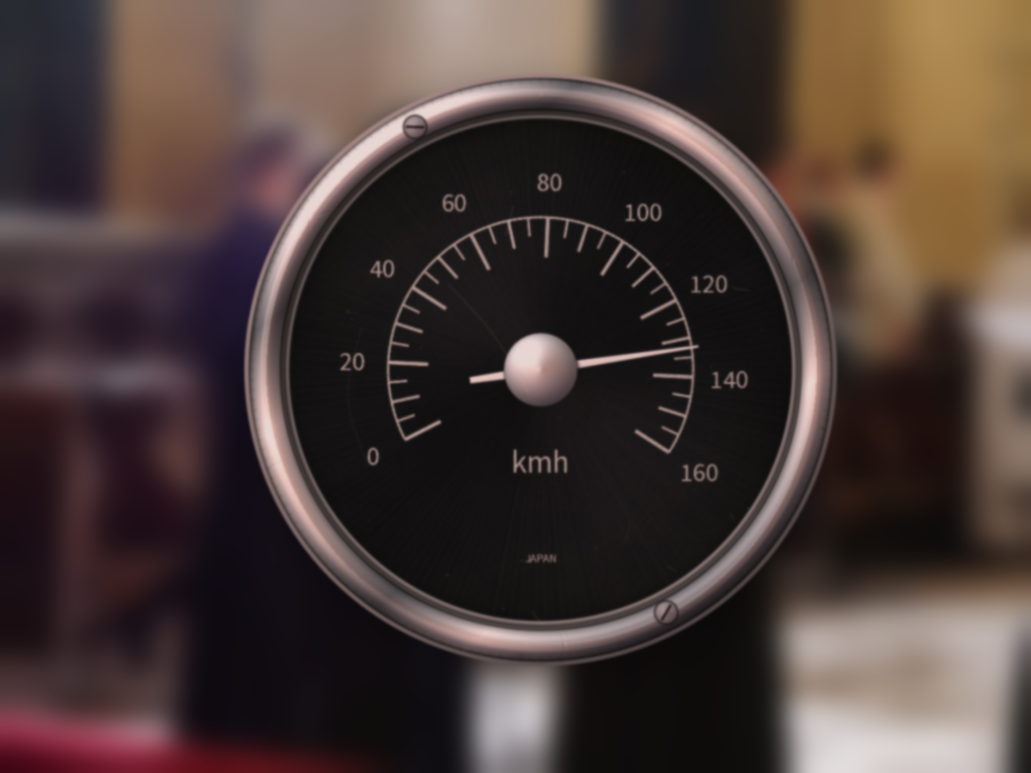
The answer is km/h 132.5
